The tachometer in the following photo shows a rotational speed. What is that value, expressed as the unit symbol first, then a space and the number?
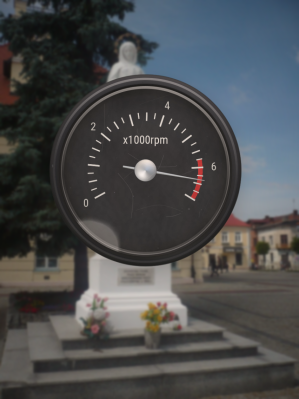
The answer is rpm 6375
